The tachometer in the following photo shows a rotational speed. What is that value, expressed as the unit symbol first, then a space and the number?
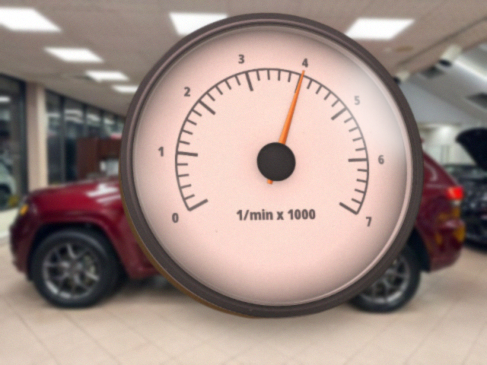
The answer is rpm 4000
